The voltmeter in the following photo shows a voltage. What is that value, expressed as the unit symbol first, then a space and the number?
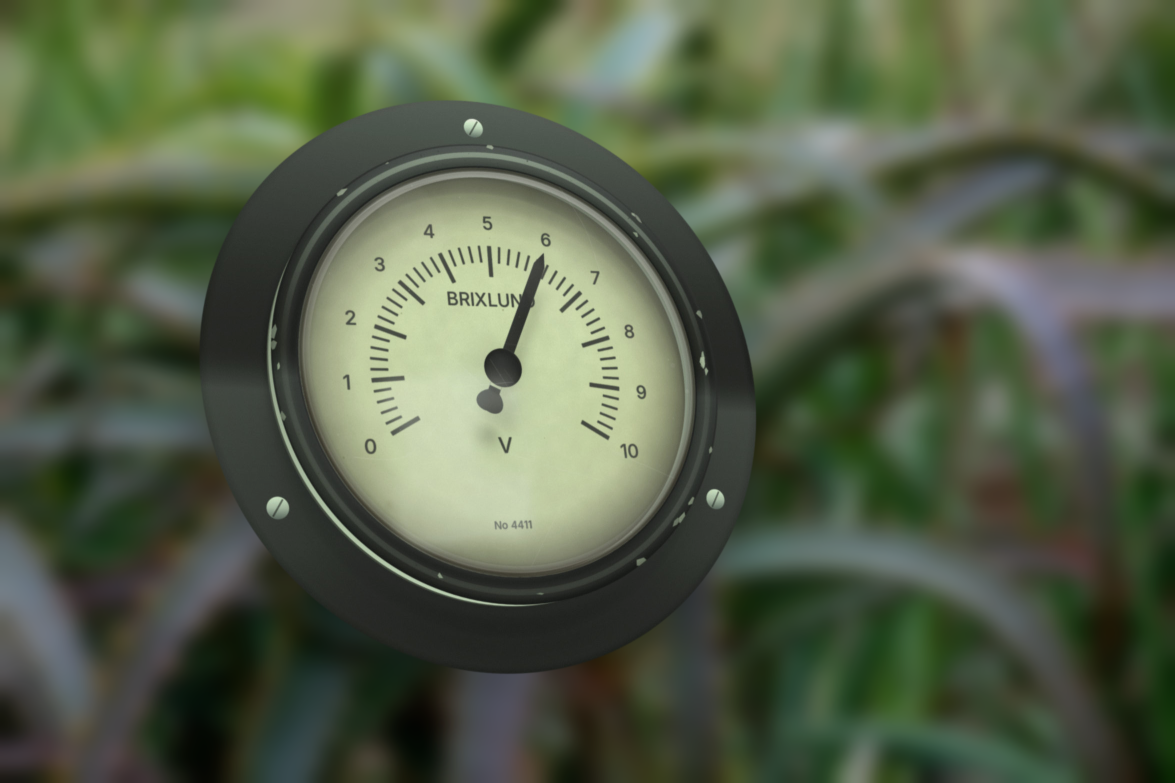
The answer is V 6
